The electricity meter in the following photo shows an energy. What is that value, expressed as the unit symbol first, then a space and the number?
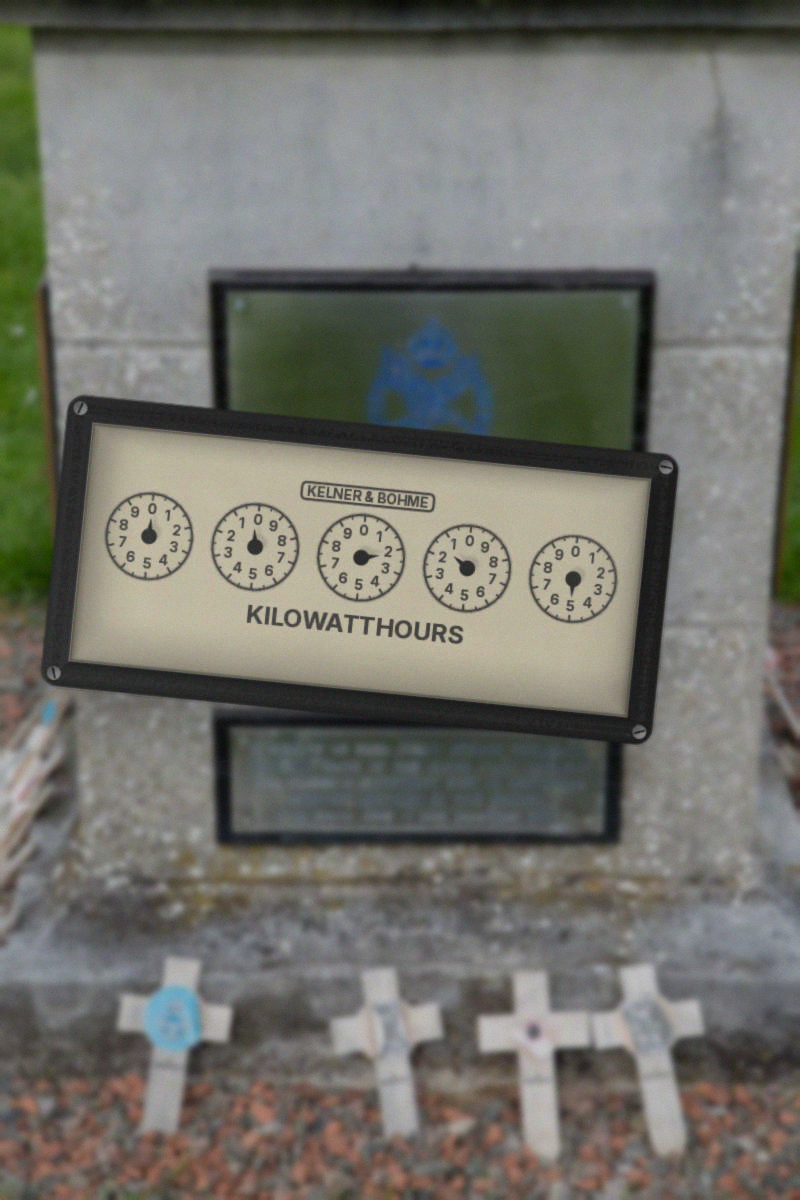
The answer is kWh 215
